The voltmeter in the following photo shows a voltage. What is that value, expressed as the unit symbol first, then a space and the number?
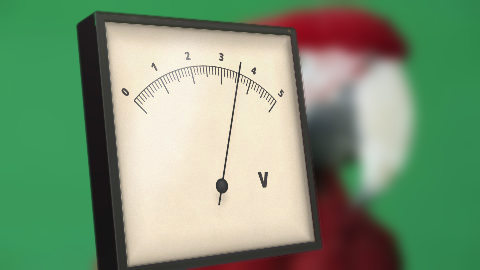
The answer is V 3.5
